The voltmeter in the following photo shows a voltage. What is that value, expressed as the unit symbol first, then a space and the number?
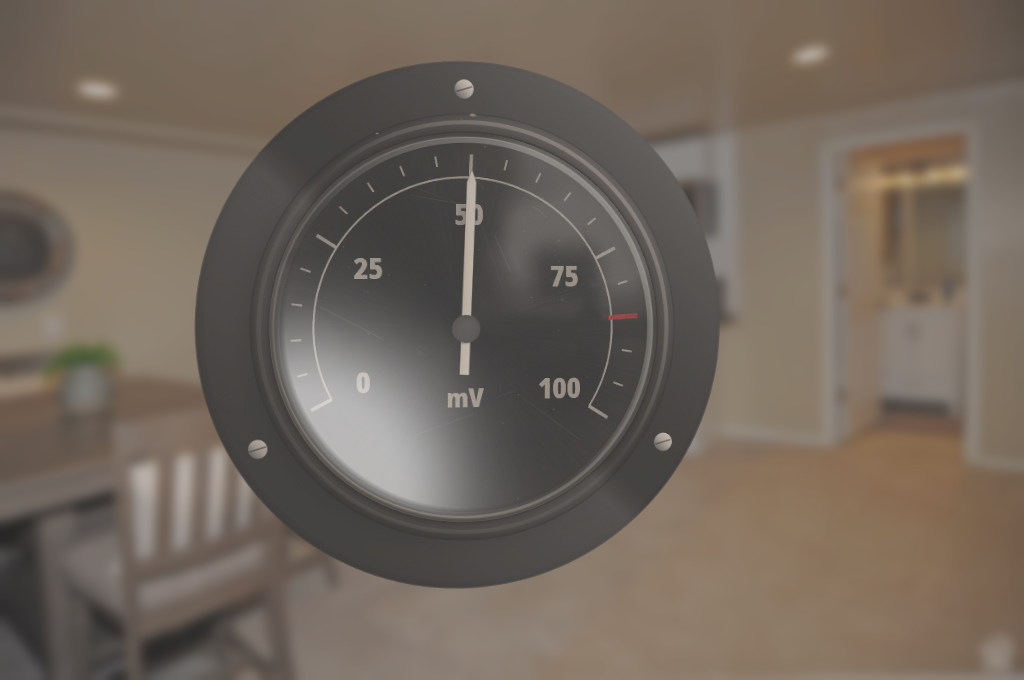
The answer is mV 50
